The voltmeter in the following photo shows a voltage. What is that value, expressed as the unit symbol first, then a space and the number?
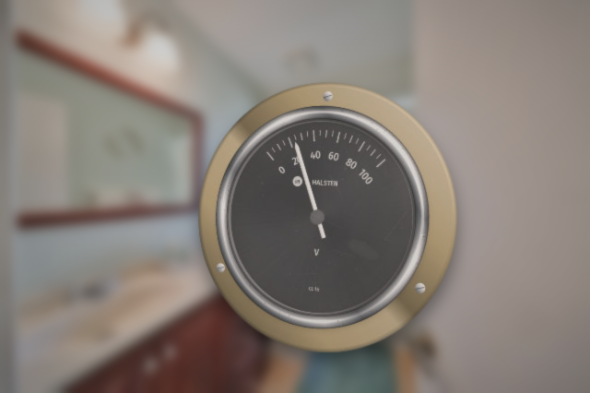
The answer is V 25
